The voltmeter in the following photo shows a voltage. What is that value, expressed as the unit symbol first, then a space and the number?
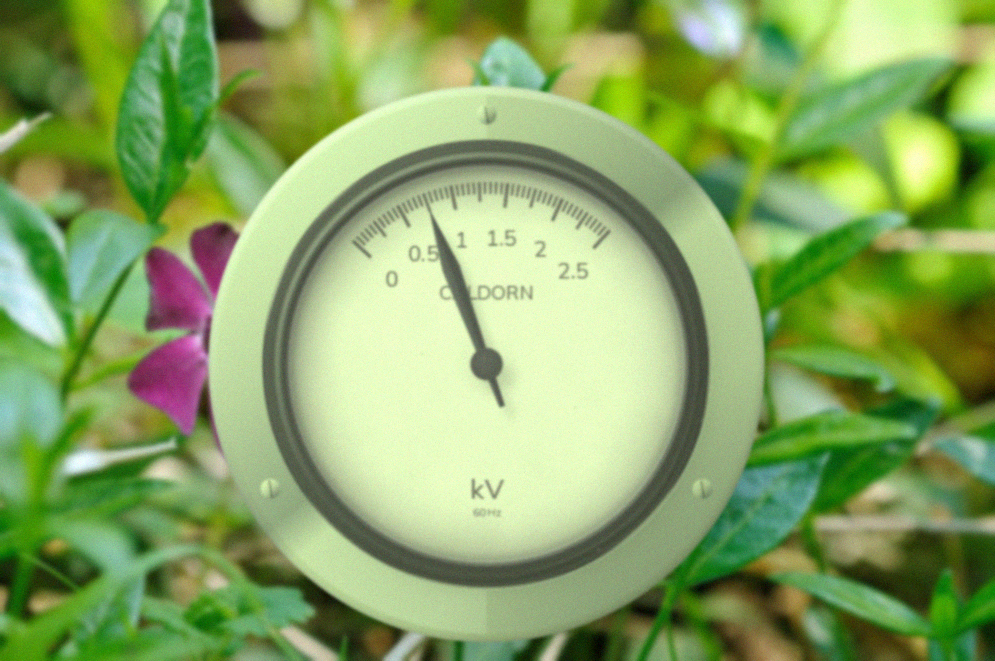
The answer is kV 0.75
